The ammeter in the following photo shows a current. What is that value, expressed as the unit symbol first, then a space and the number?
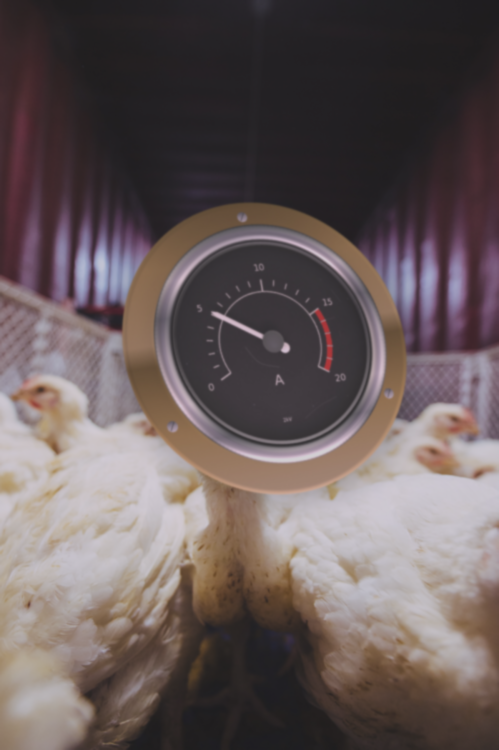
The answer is A 5
